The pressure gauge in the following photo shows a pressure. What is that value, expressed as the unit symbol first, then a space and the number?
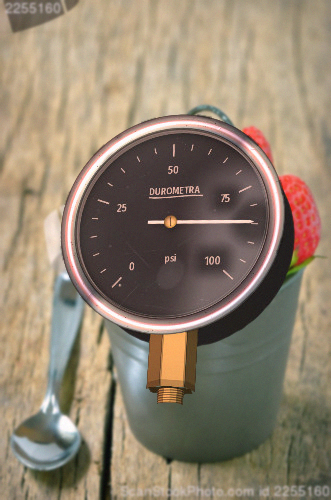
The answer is psi 85
